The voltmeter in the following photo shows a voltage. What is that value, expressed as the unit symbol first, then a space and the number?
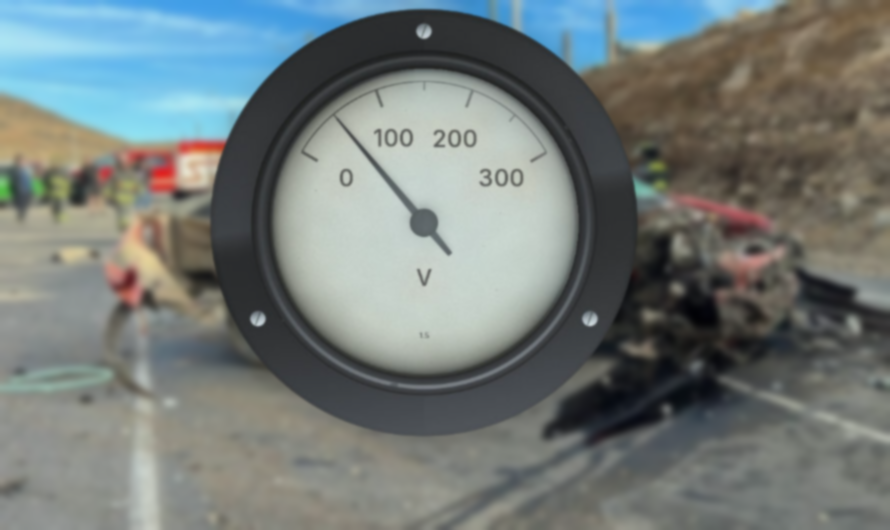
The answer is V 50
